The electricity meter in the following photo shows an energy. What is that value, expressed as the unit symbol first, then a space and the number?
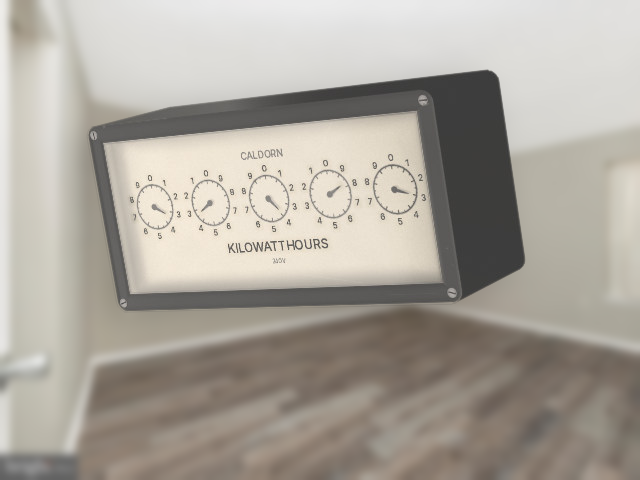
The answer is kWh 33383
